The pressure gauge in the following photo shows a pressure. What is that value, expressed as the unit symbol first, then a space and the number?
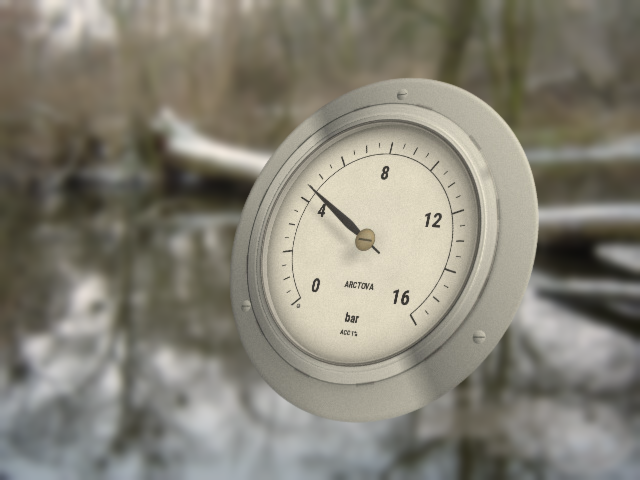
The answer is bar 4.5
